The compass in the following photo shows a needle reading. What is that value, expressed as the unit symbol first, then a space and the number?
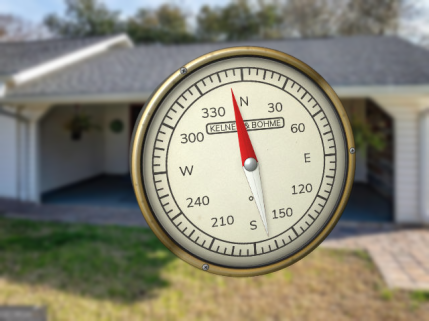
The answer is ° 350
